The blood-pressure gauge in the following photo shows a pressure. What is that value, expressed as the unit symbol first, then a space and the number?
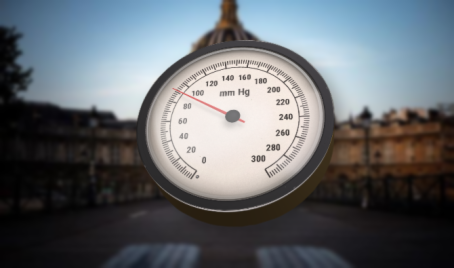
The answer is mmHg 90
